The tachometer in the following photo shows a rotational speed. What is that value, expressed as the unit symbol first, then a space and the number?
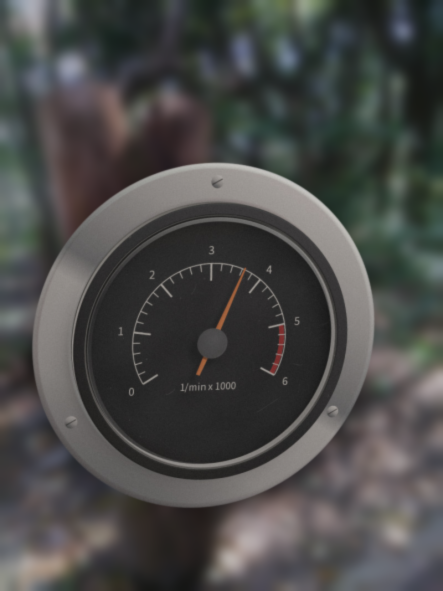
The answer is rpm 3600
